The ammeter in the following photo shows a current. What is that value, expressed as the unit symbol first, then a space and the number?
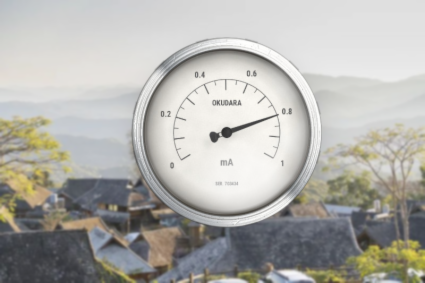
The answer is mA 0.8
